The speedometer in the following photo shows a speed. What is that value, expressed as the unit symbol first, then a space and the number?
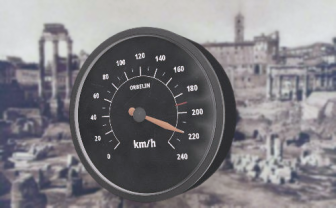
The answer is km/h 220
